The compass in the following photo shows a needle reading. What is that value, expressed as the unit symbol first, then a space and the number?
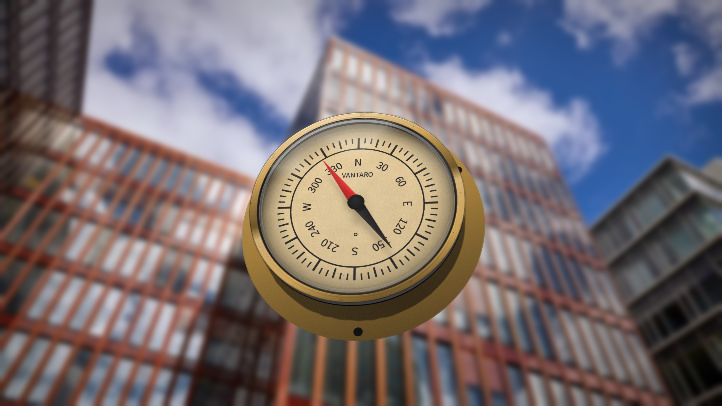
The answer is ° 325
